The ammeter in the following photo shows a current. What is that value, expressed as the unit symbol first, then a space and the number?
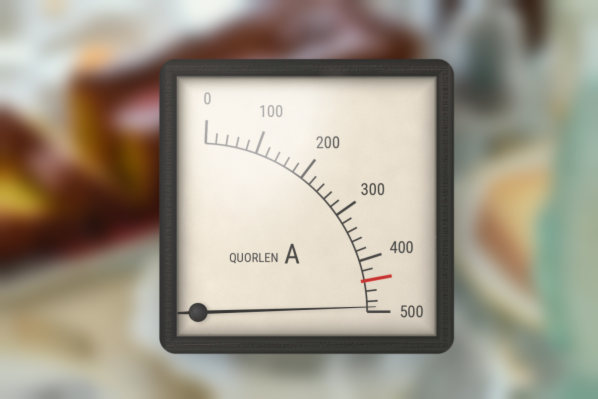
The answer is A 490
